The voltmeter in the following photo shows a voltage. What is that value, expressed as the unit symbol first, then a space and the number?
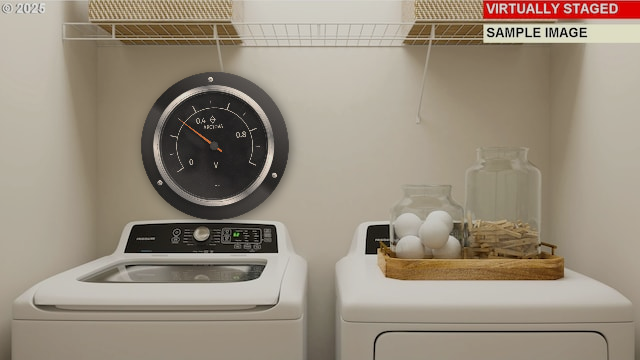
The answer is V 0.3
